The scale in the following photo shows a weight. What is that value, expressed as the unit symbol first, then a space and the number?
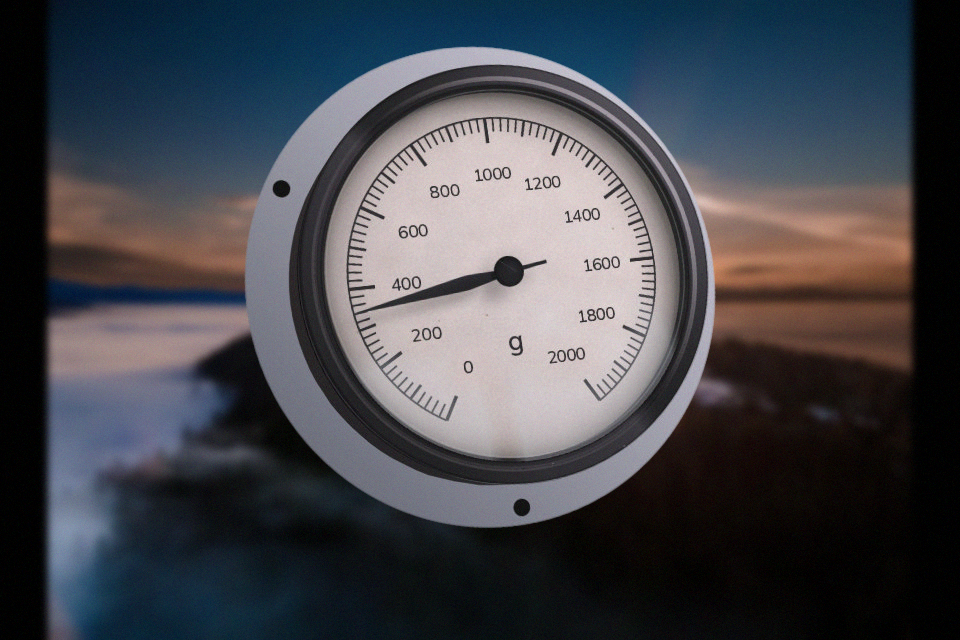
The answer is g 340
